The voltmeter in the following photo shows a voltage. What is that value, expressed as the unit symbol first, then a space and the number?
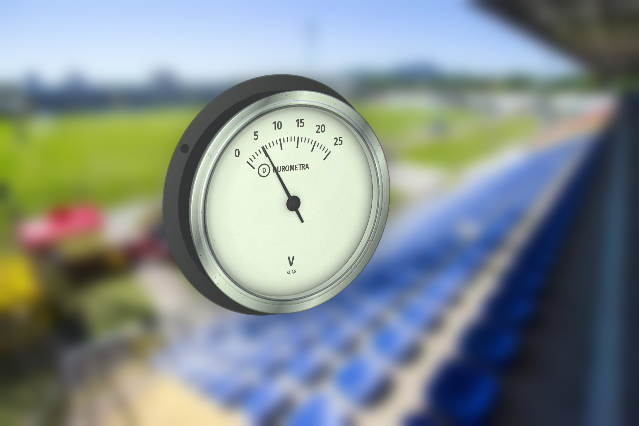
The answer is V 5
